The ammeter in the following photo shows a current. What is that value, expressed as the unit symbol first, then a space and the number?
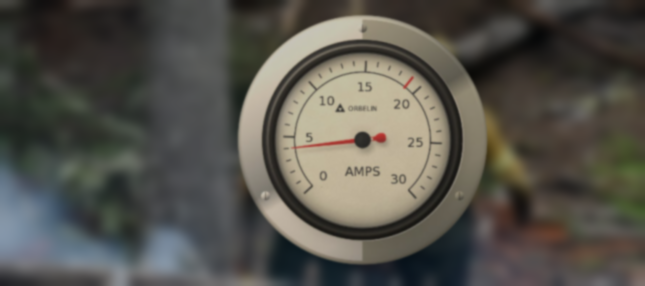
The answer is A 4
